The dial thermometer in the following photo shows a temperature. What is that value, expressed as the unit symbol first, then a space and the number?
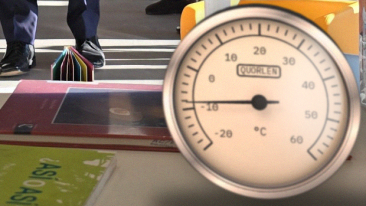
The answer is °C -8
